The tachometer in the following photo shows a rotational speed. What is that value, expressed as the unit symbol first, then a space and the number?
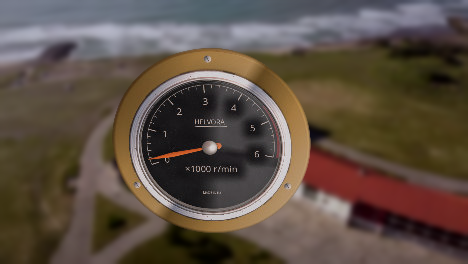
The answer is rpm 200
